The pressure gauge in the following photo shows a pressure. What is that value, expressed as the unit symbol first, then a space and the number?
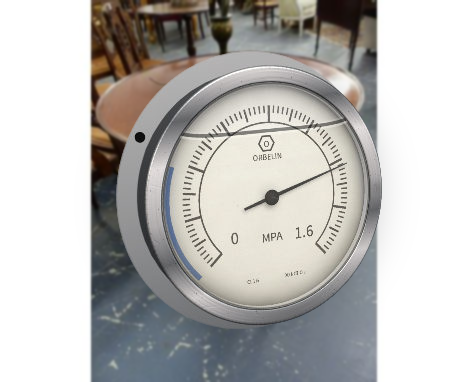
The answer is MPa 1.22
